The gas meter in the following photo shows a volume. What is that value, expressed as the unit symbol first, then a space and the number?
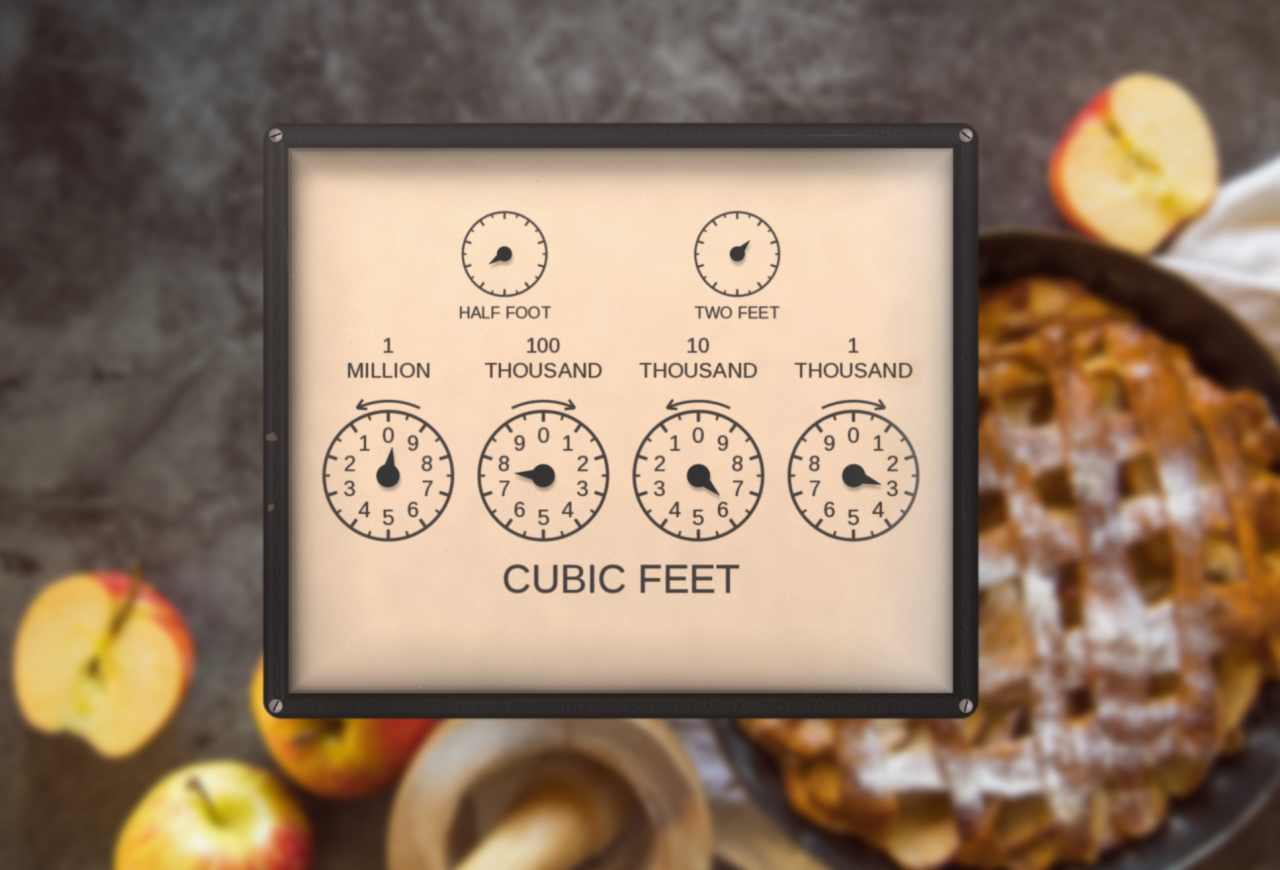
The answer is ft³ 976300
